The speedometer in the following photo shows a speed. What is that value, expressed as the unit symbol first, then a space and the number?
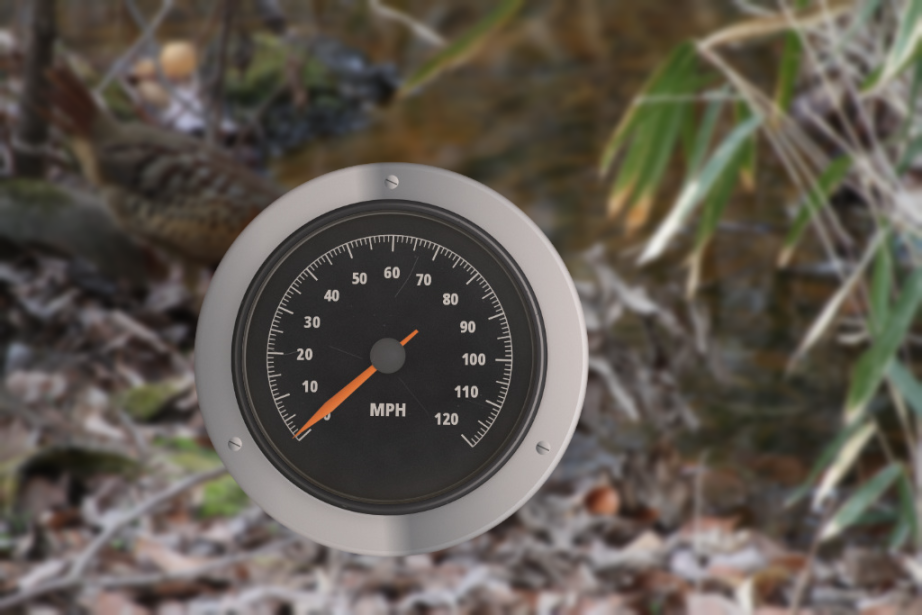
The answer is mph 1
